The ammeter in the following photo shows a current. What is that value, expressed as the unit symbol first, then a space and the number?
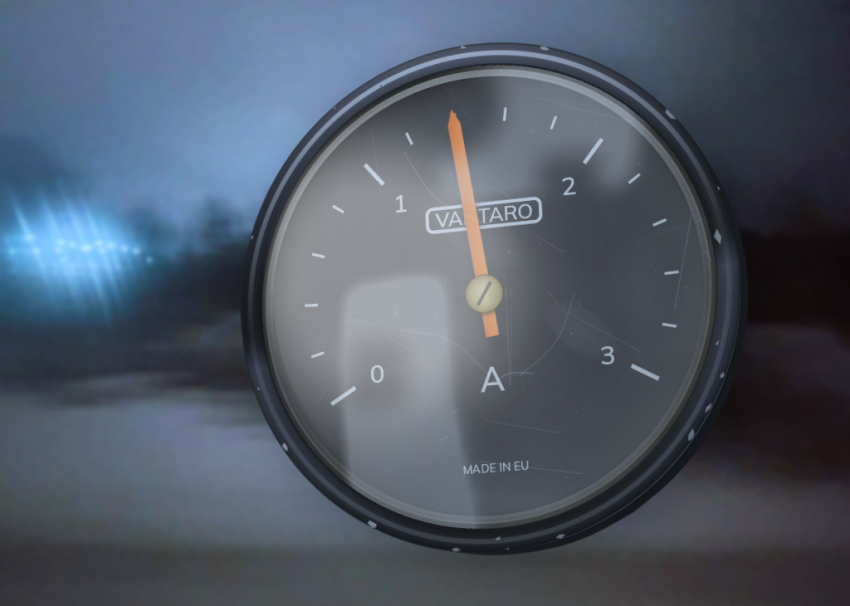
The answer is A 1.4
